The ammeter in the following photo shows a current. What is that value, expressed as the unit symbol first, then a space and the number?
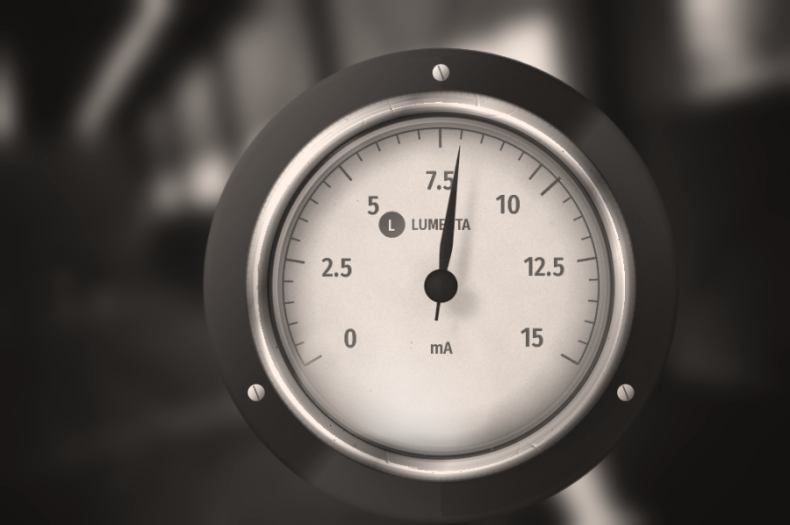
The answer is mA 8
